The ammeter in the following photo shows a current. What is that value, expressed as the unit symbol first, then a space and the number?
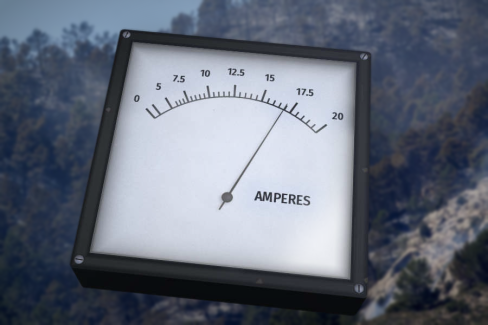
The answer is A 17
